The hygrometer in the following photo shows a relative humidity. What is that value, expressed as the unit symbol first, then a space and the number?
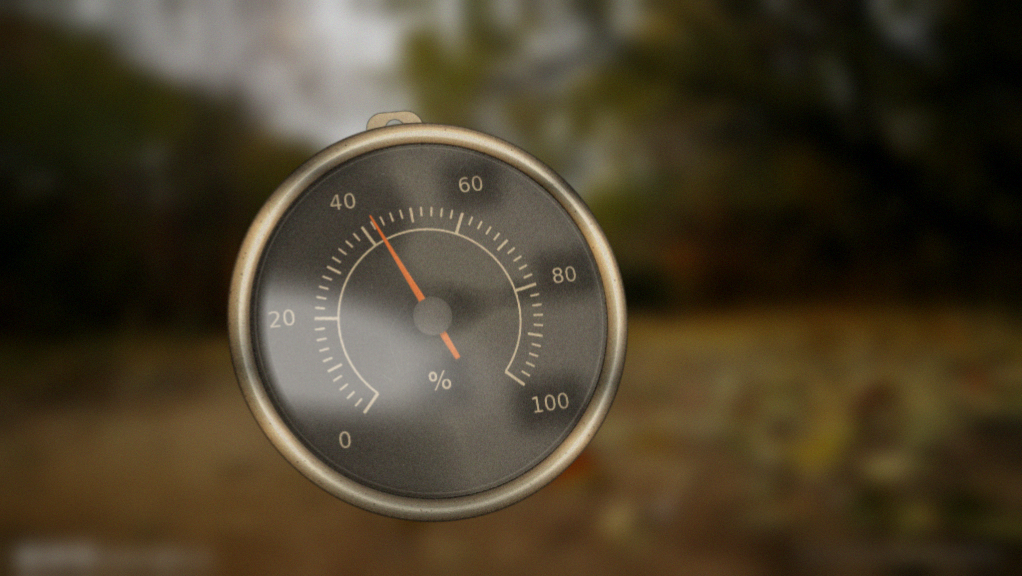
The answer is % 42
